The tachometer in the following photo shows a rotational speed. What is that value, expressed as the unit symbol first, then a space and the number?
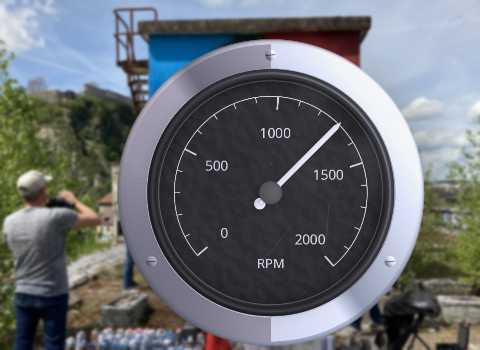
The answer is rpm 1300
